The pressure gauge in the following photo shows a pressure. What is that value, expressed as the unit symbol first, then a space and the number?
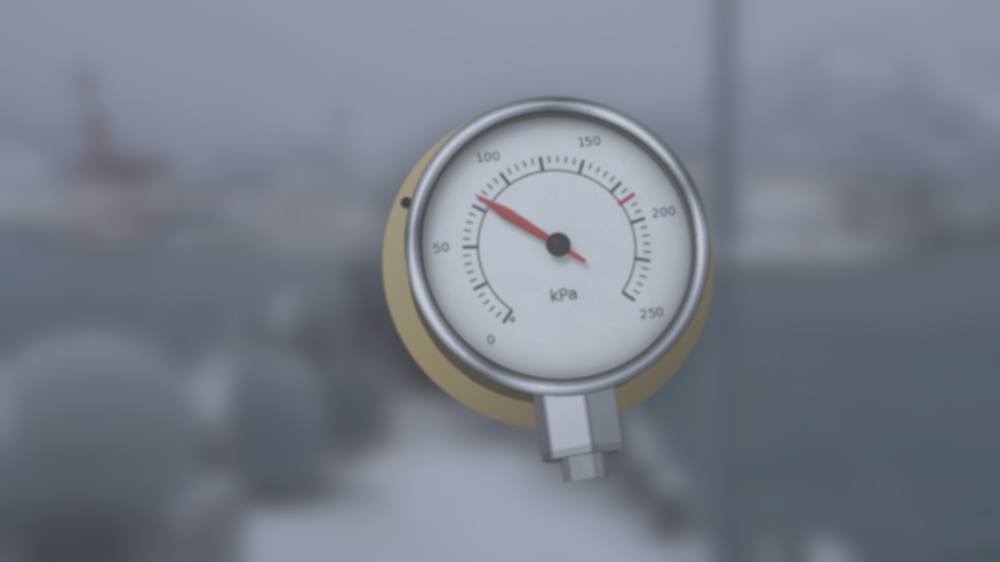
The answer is kPa 80
